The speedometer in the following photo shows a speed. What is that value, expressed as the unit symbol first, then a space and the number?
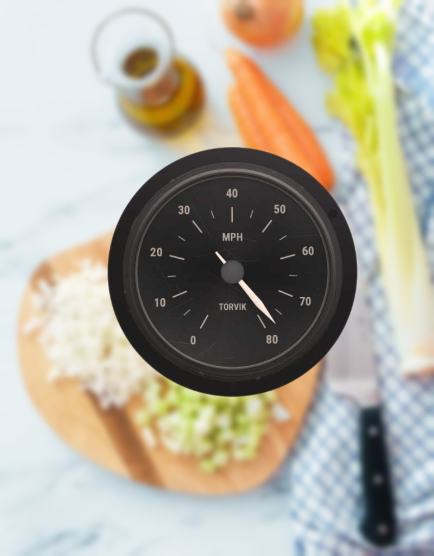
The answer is mph 77.5
